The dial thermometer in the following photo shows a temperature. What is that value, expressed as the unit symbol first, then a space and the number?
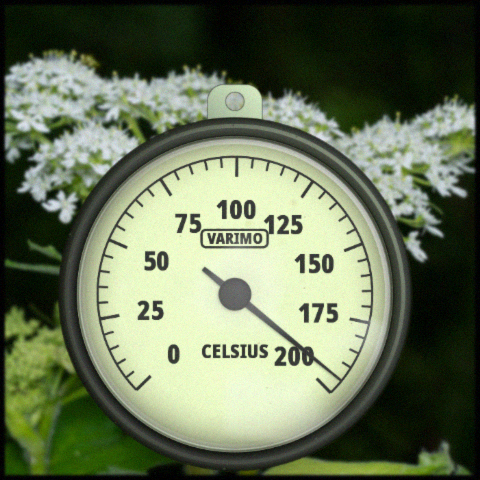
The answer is °C 195
